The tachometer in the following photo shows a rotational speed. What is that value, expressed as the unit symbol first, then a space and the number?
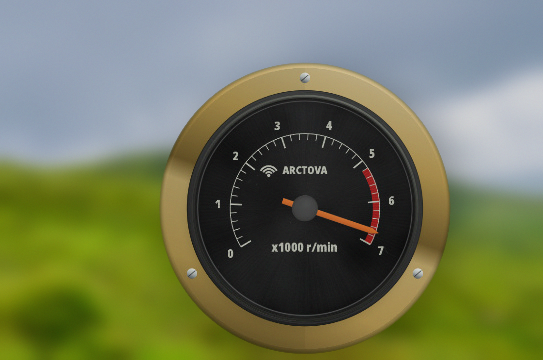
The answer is rpm 6700
